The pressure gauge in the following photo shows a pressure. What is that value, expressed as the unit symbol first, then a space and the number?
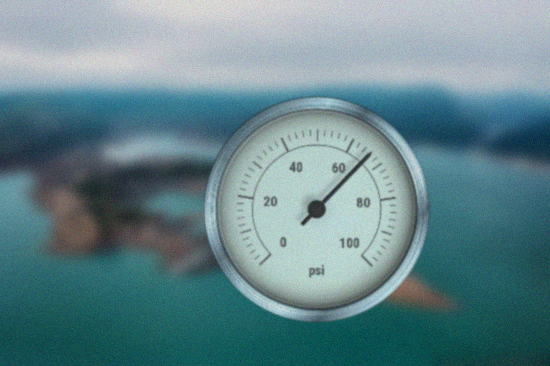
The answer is psi 66
